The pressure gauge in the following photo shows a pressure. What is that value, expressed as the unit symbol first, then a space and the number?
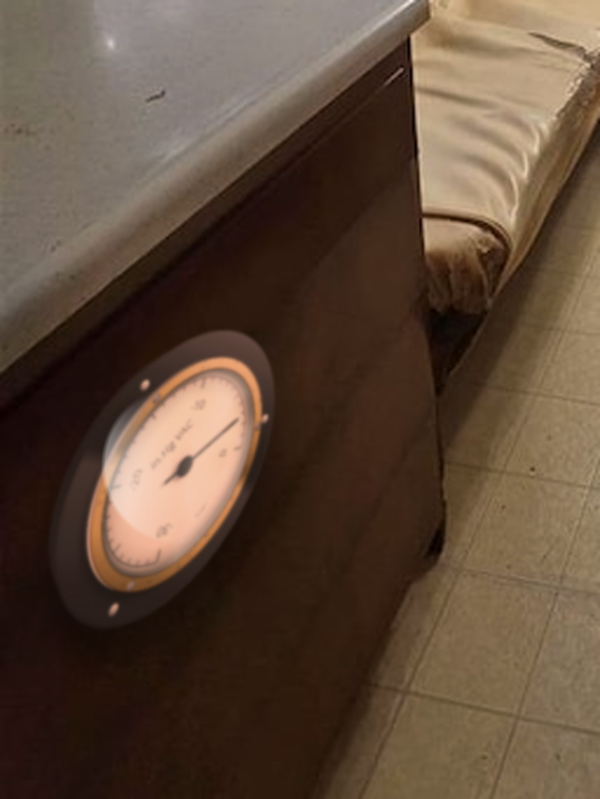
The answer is inHg -3
